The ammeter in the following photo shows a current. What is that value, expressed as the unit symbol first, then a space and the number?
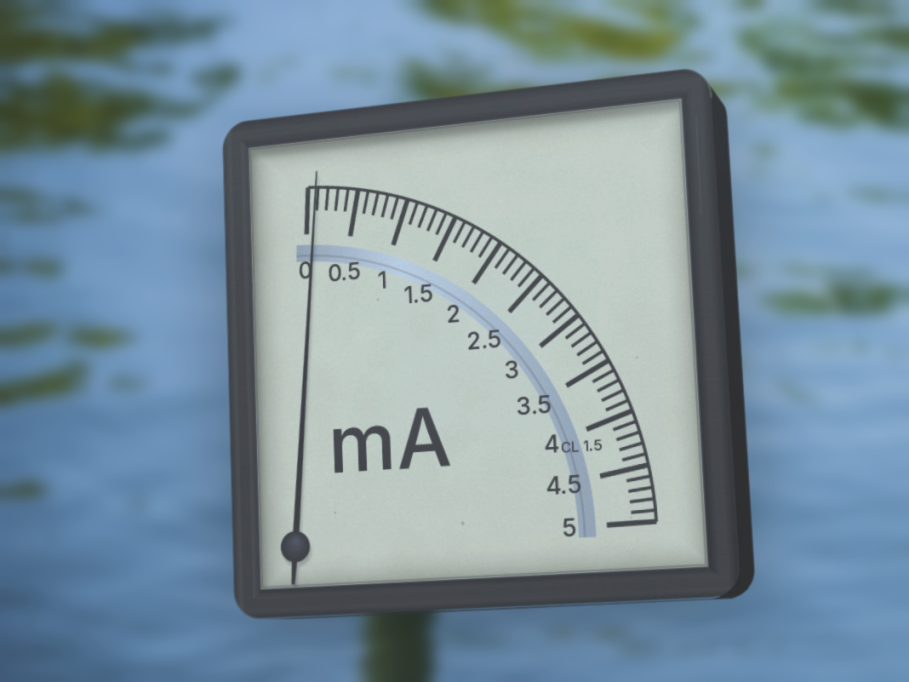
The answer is mA 0.1
